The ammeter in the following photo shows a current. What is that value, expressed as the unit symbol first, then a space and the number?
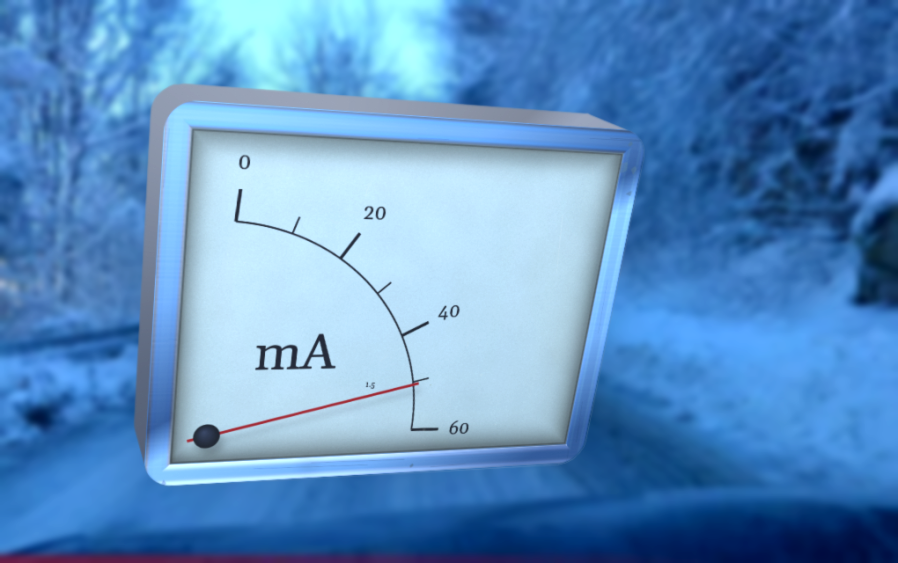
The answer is mA 50
